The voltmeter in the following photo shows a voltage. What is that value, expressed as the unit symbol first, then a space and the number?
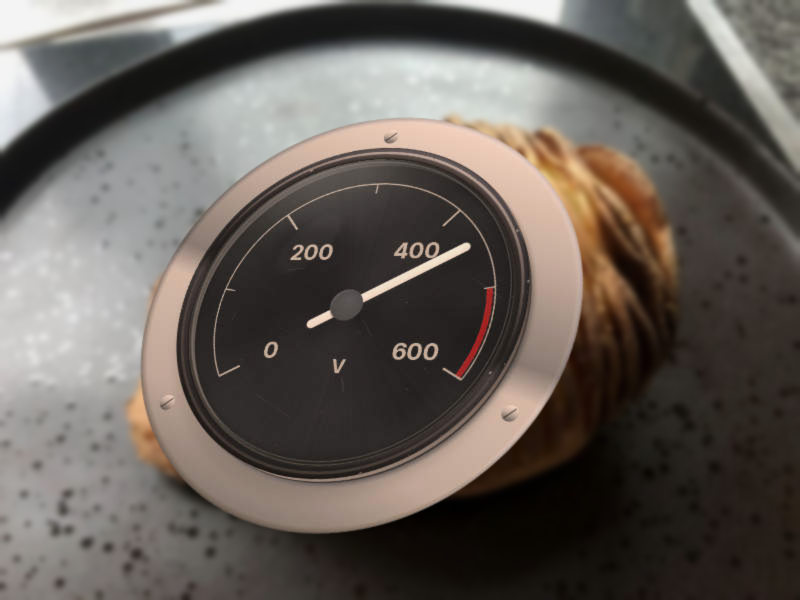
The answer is V 450
